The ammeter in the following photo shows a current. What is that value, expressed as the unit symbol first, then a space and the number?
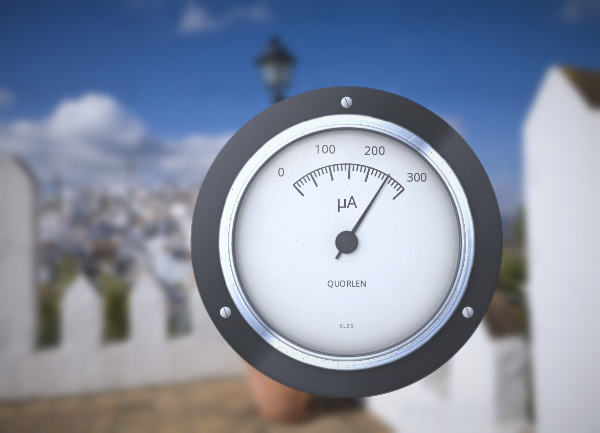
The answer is µA 250
